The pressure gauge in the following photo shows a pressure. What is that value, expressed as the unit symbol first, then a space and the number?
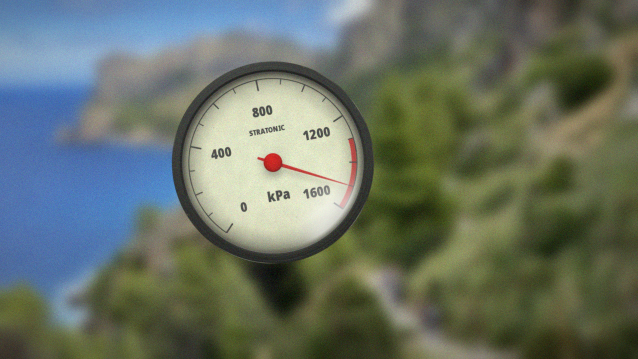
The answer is kPa 1500
